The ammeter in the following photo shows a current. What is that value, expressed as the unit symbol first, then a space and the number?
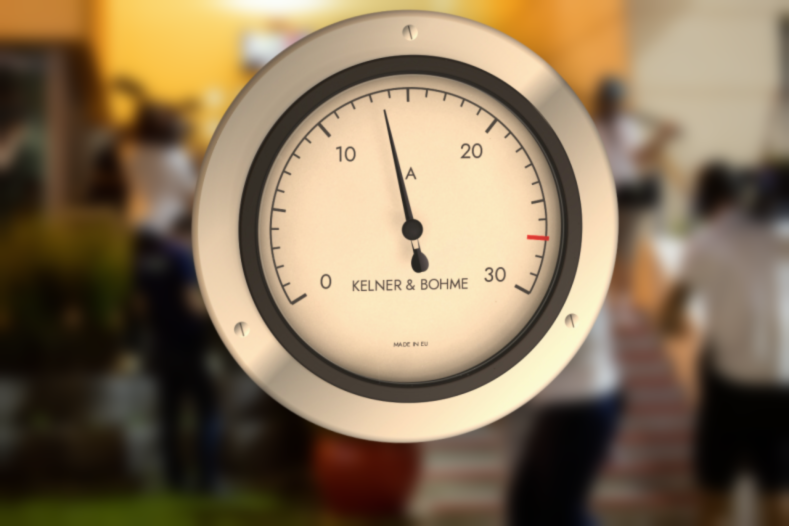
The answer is A 13.5
